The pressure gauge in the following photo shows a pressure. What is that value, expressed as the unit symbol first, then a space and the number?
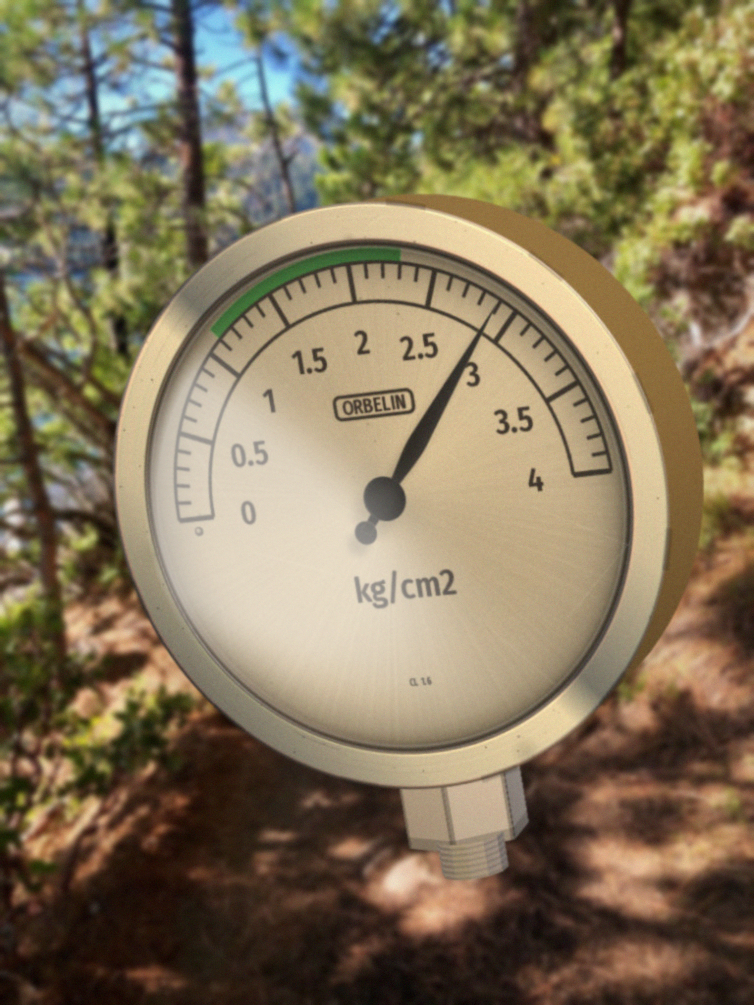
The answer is kg/cm² 2.9
